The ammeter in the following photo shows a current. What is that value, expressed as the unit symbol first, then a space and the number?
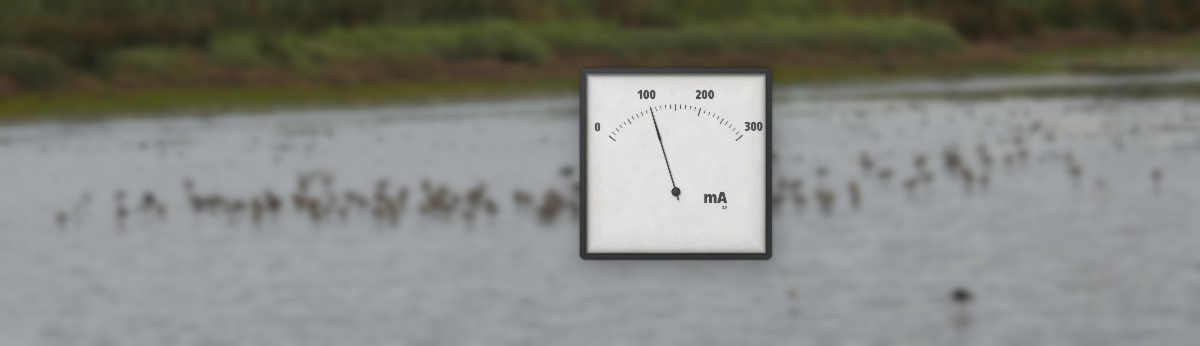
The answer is mA 100
